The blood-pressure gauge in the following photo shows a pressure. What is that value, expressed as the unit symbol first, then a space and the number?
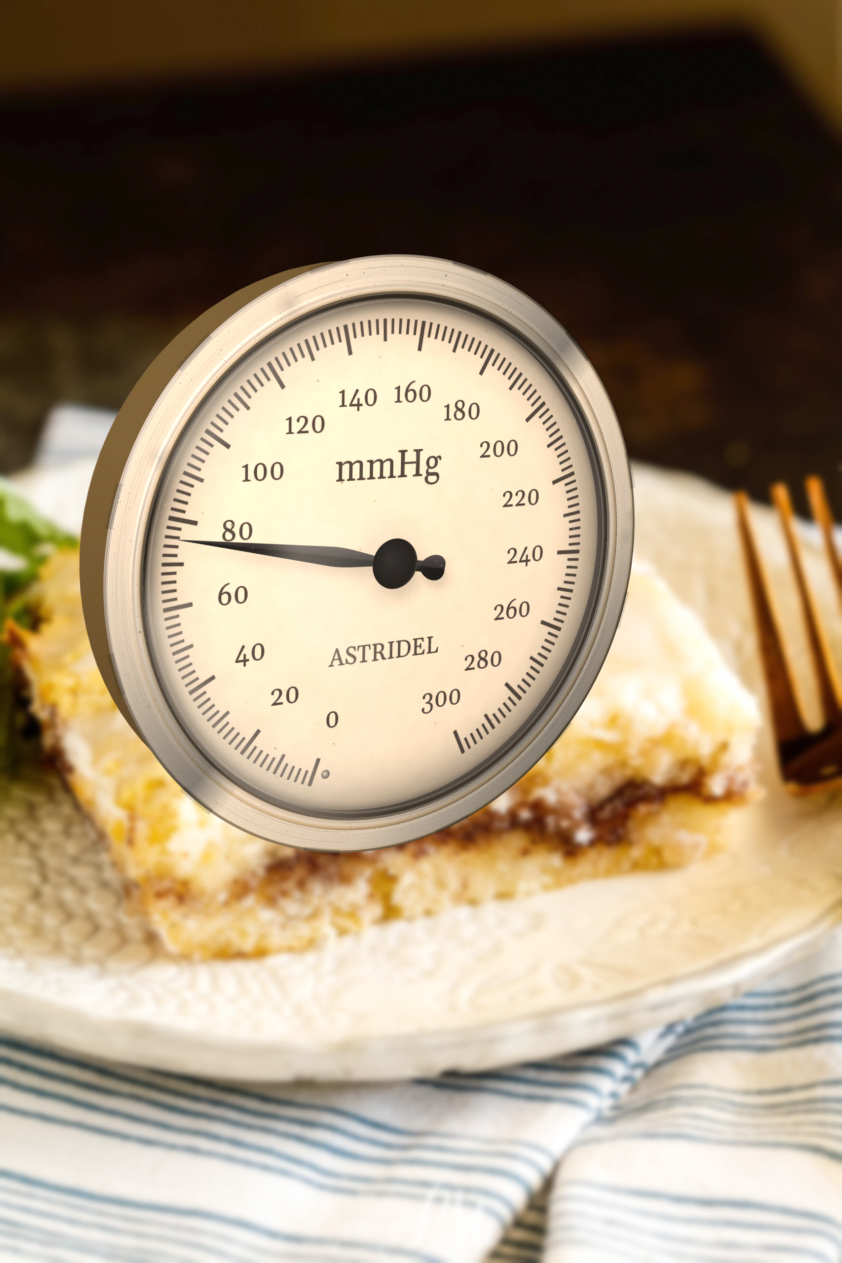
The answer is mmHg 76
